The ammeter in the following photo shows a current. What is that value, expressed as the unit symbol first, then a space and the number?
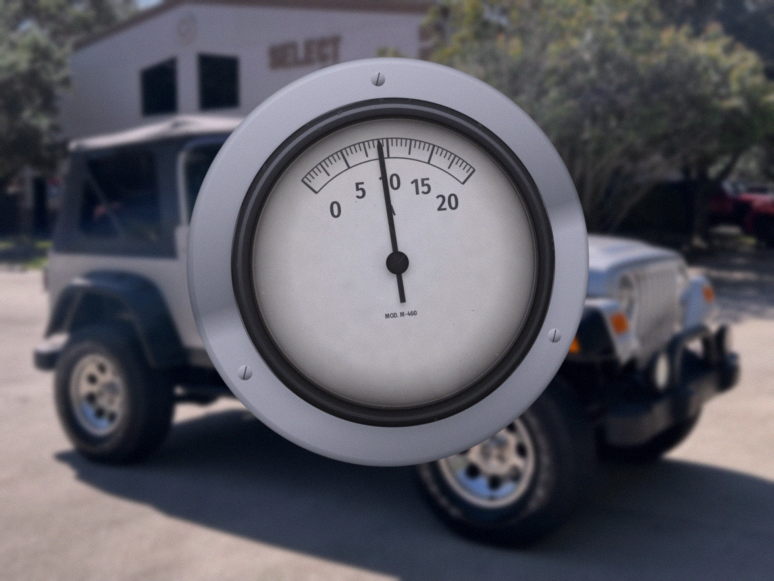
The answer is A 9
